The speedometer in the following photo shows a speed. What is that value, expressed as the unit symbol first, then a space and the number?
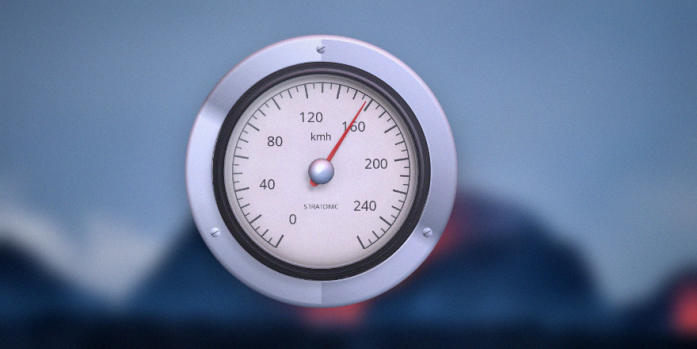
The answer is km/h 157.5
